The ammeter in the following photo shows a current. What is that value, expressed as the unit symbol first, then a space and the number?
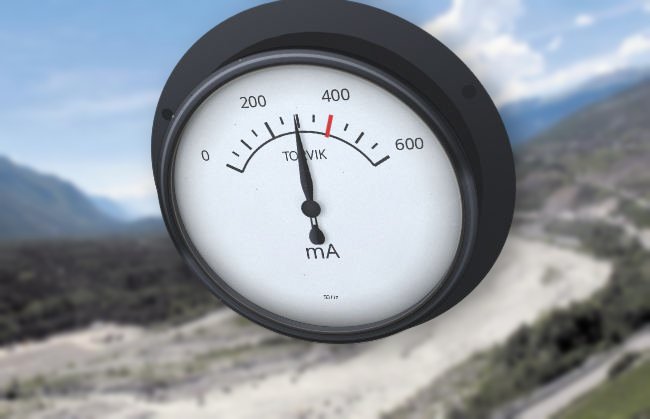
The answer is mA 300
